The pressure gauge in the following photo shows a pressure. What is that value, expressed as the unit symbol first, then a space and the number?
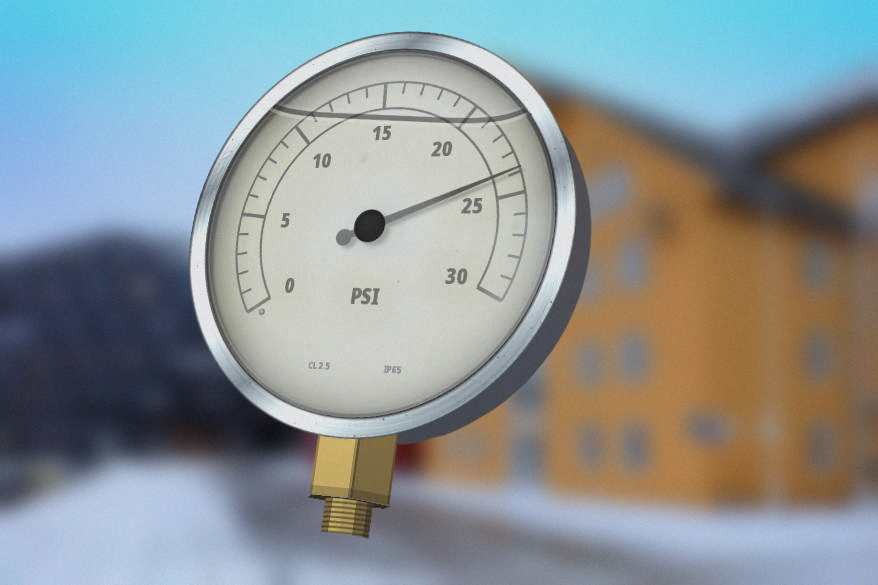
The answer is psi 24
